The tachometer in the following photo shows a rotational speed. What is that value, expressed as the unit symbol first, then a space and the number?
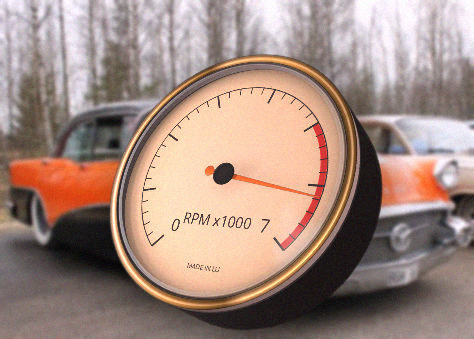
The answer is rpm 6200
